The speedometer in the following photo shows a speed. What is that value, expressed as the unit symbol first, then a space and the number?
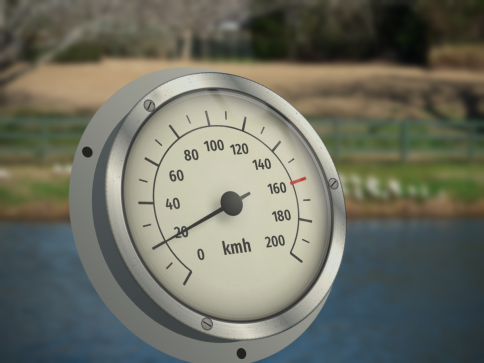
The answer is km/h 20
